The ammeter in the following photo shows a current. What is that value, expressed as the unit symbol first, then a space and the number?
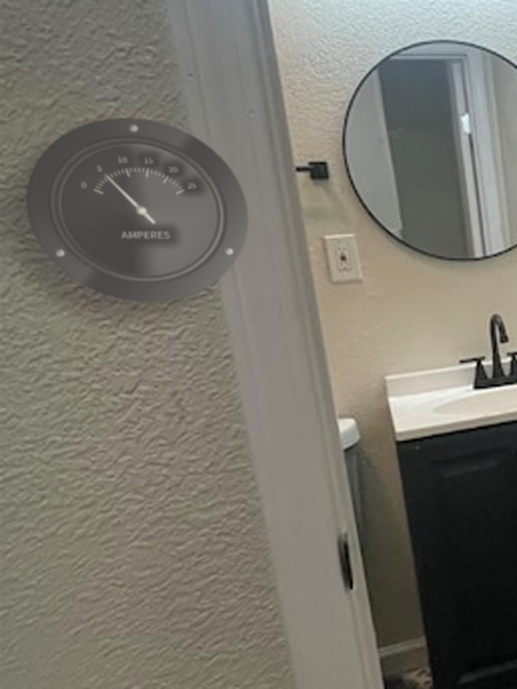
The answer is A 5
